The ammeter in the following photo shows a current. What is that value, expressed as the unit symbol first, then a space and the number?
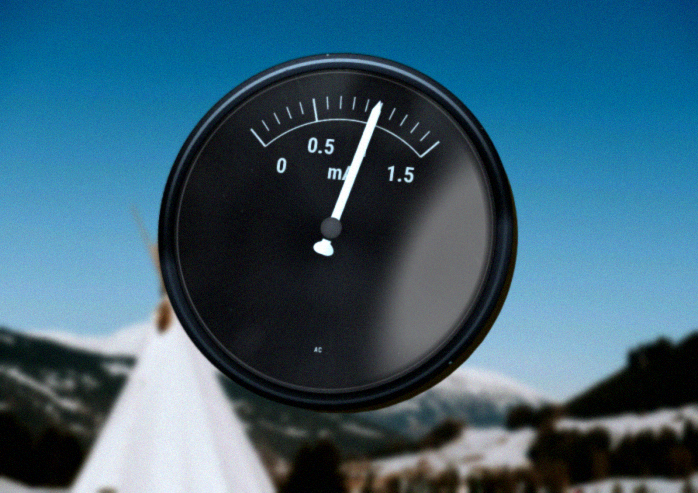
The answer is mA 1
